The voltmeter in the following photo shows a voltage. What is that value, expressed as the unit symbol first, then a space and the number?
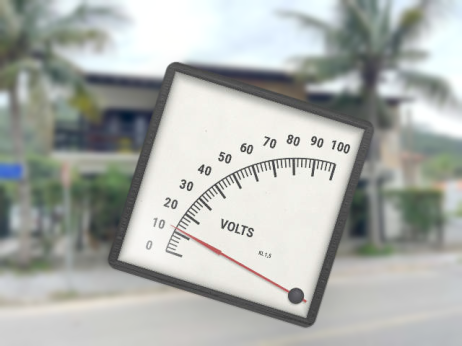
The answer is V 12
